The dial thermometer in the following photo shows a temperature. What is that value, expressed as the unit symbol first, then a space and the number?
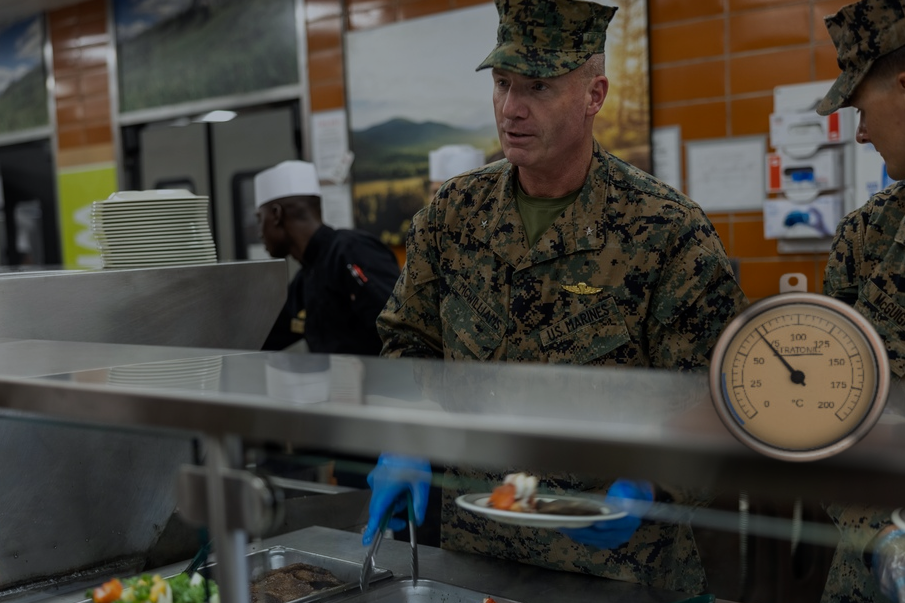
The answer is °C 70
